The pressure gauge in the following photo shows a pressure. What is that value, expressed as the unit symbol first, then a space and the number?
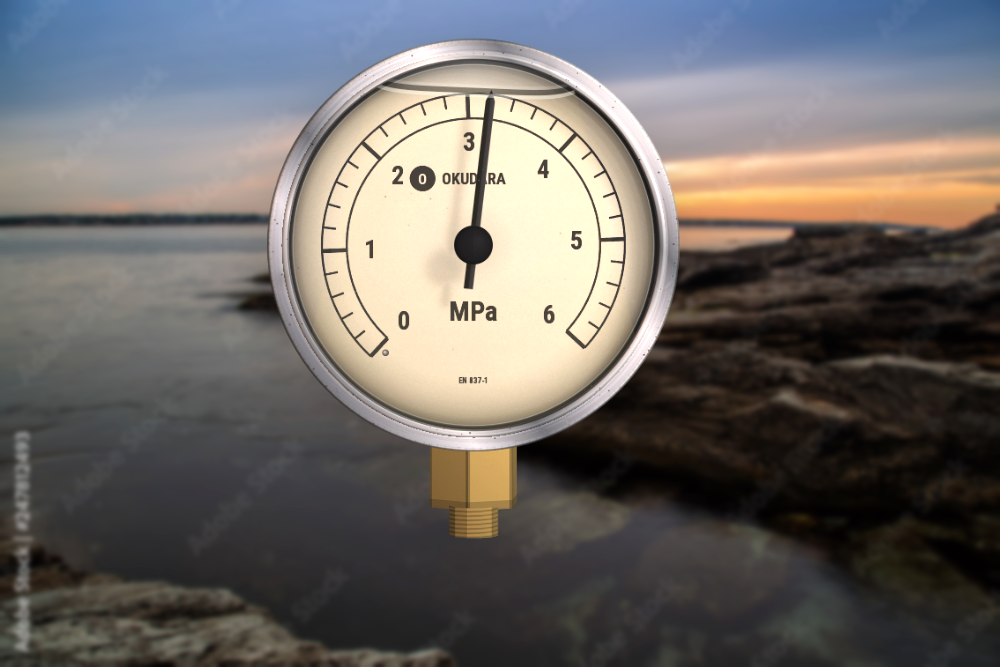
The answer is MPa 3.2
